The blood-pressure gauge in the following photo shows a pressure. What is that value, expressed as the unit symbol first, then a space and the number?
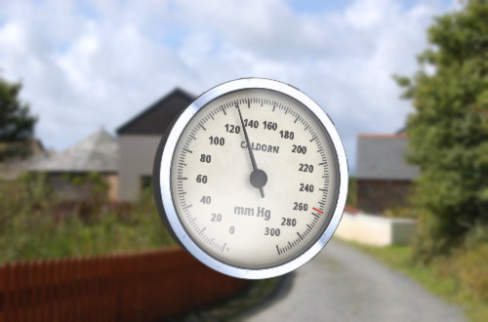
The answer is mmHg 130
